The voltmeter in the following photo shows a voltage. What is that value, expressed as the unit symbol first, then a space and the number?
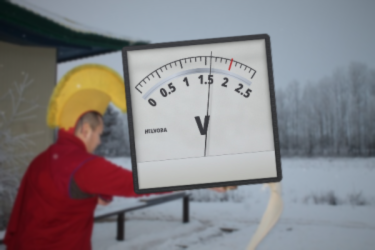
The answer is V 1.6
